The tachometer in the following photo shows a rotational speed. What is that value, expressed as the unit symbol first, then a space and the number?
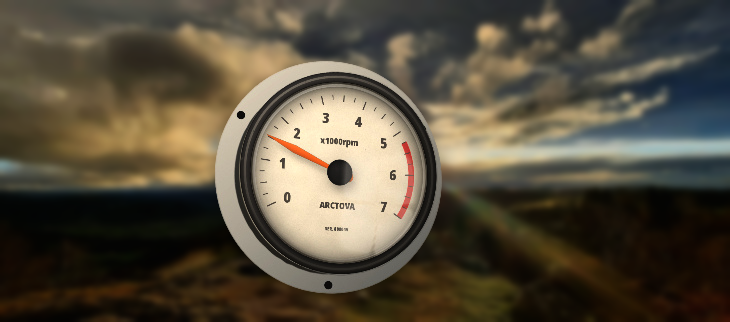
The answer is rpm 1500
